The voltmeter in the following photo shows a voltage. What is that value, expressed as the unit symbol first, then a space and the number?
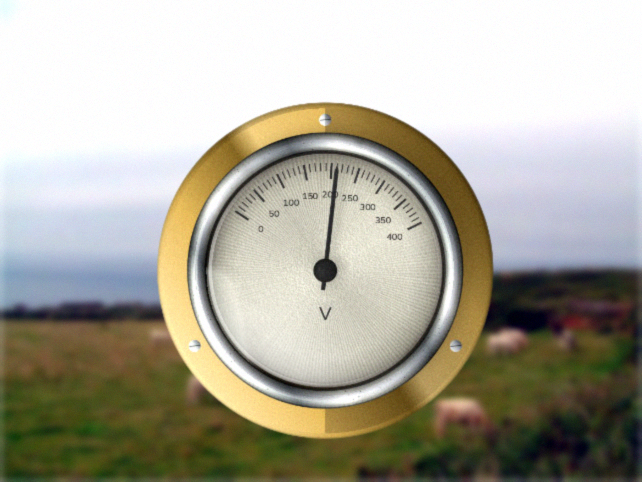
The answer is V 210
